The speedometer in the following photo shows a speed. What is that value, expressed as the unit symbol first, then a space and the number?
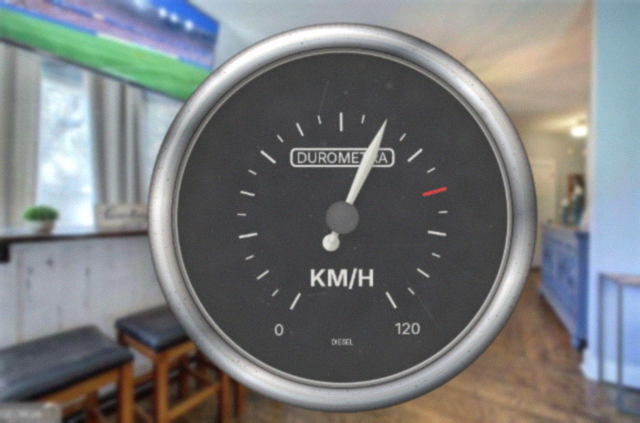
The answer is km/h 70
